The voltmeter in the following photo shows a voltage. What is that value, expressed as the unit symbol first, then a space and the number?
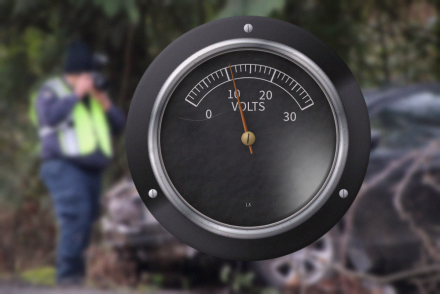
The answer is V 11
